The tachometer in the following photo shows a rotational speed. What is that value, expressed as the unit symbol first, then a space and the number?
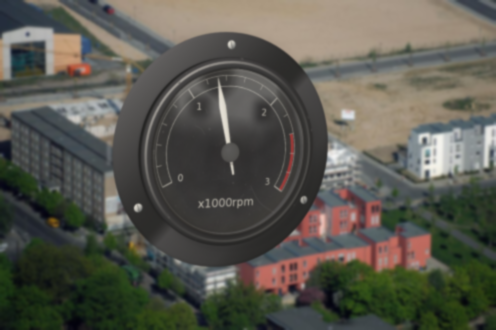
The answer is rpm 1300
